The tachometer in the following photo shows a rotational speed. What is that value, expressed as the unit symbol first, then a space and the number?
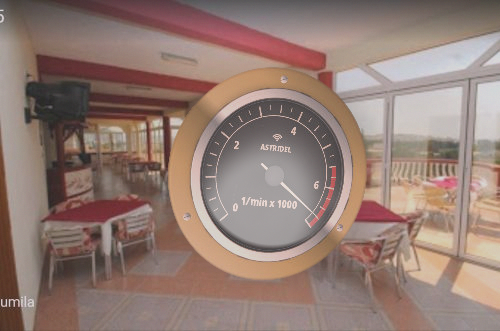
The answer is rpm 6750
